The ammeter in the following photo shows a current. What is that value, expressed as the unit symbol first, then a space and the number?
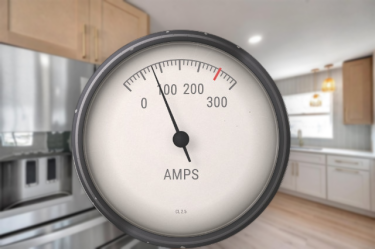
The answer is A 80
